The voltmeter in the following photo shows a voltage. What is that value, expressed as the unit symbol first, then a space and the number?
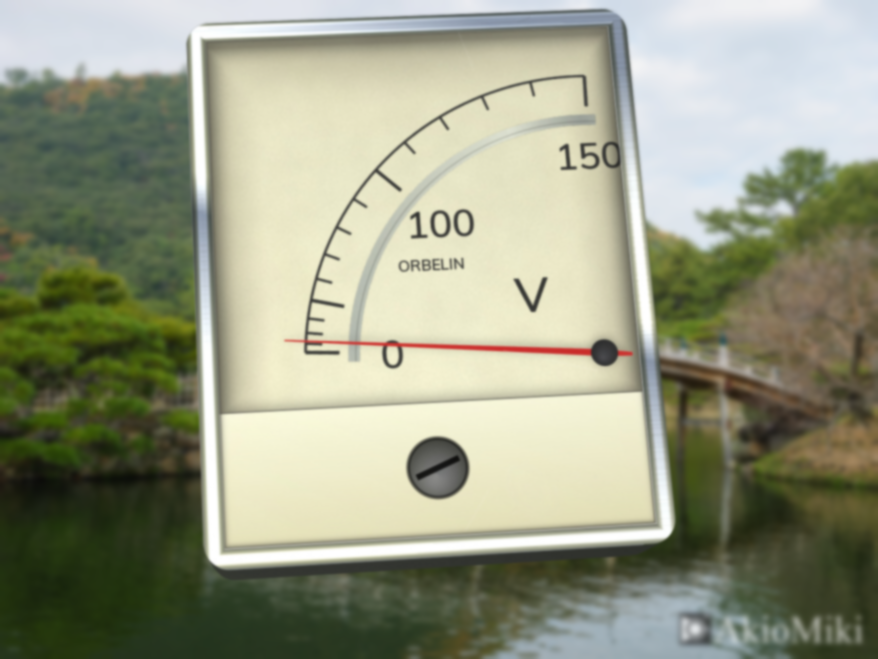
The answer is V 20
